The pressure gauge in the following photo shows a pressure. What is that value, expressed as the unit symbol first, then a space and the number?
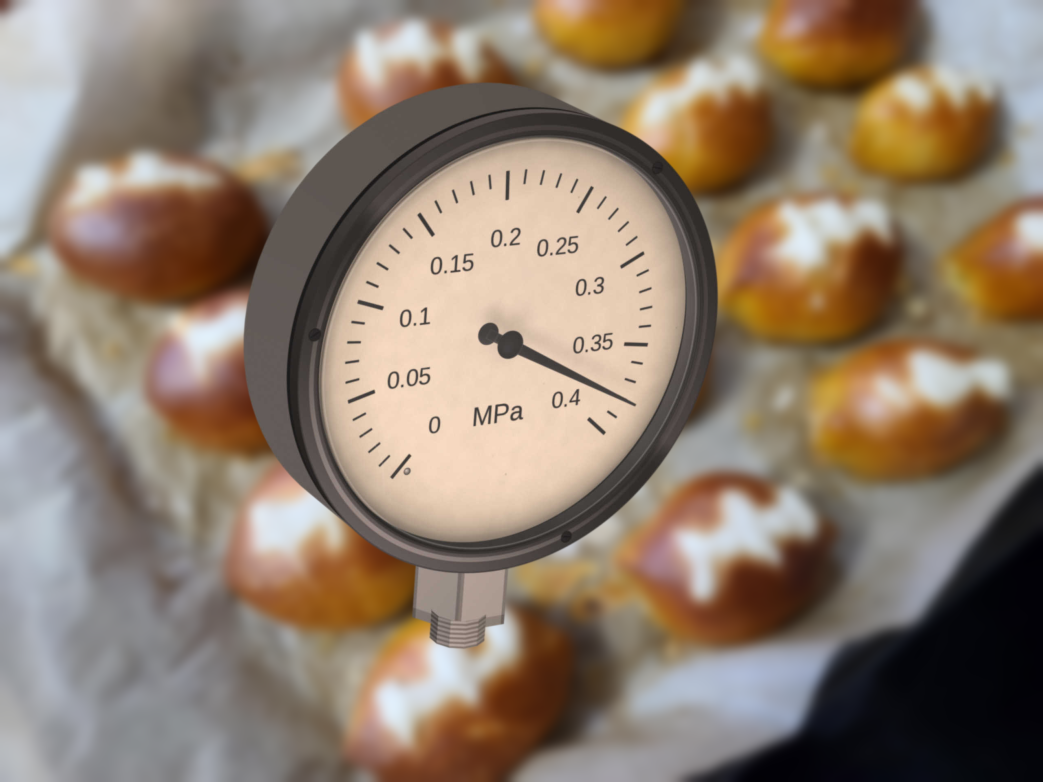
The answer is MPa 0.38
